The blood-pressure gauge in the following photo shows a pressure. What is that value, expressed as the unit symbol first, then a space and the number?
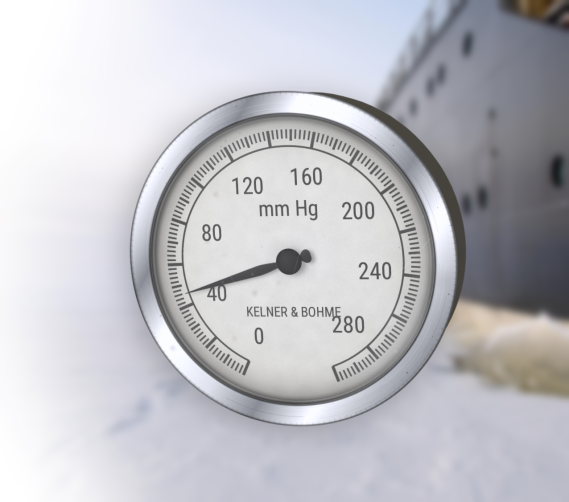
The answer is mmHg 46
